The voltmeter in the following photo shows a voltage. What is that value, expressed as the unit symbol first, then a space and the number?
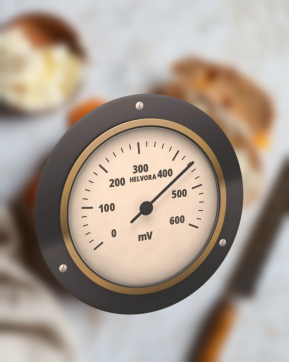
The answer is mV 440
